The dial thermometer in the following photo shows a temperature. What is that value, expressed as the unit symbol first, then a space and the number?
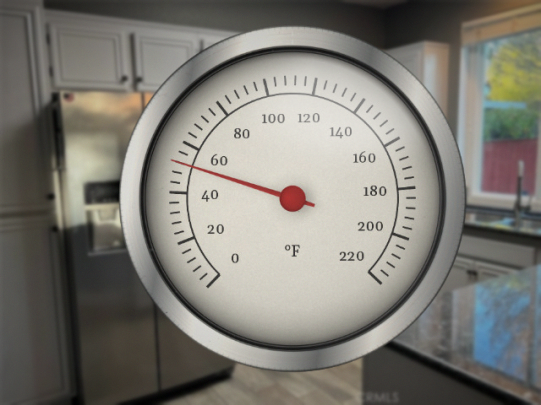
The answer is °F 52
